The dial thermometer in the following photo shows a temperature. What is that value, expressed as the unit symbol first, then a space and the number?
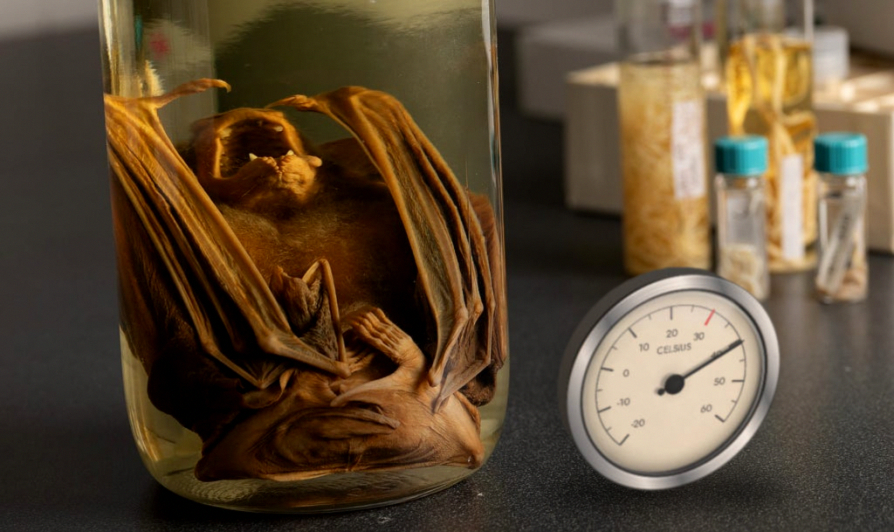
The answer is °C 40
